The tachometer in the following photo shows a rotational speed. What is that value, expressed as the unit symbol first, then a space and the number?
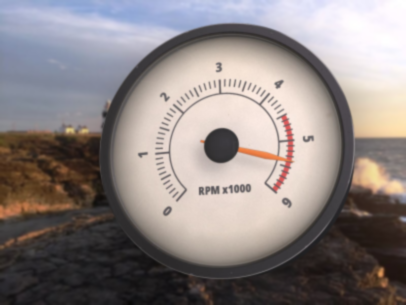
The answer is rpm 5400
